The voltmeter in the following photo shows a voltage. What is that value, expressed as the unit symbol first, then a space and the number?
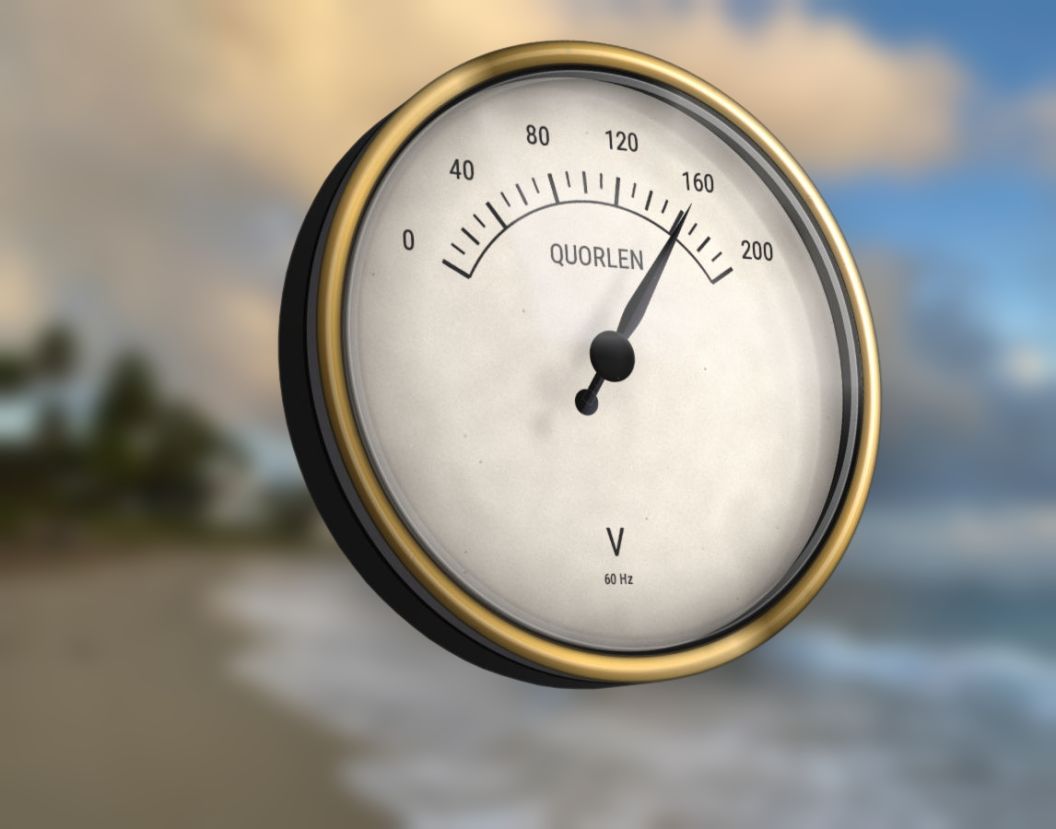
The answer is V 160
